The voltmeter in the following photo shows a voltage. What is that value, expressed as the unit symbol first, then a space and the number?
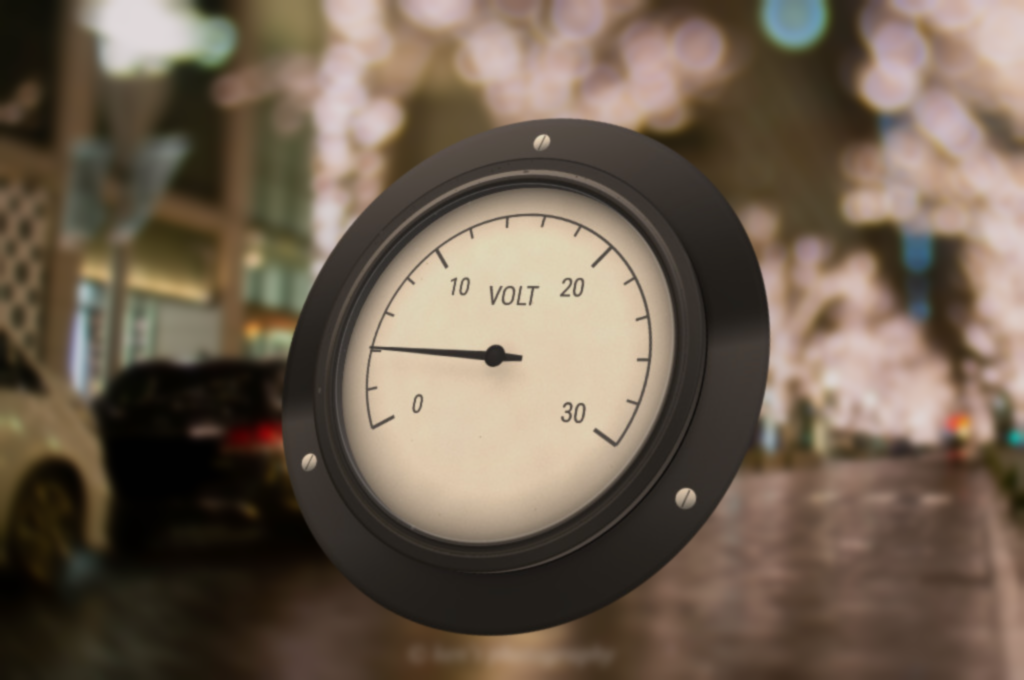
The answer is V 4
